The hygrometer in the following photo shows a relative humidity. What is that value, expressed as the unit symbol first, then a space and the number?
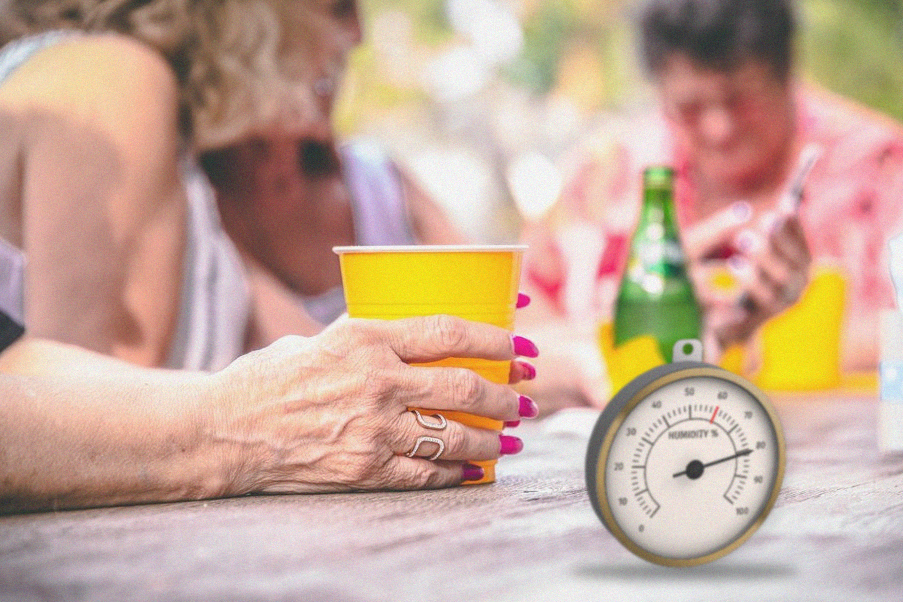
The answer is % 80
